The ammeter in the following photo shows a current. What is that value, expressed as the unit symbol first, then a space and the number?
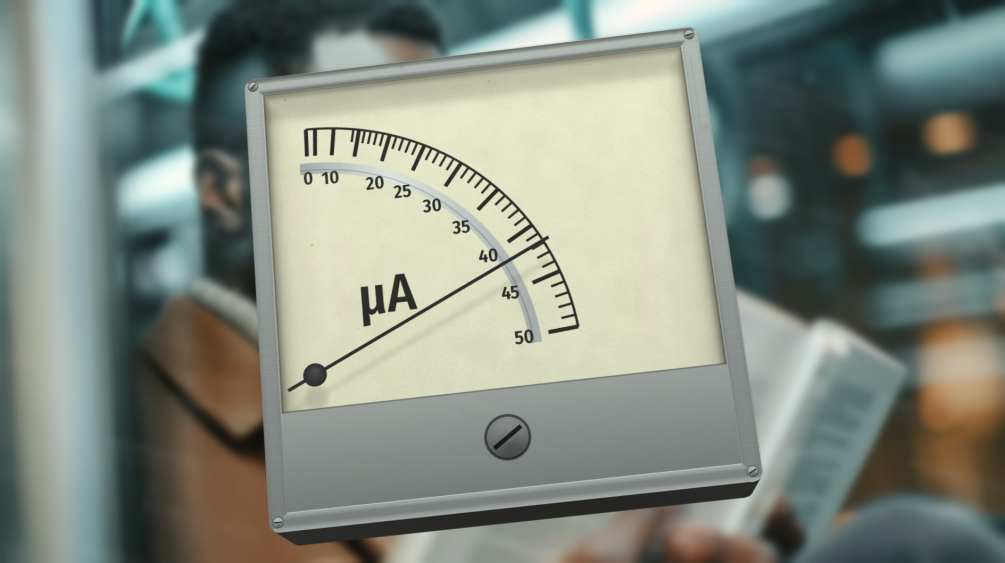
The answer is µA 42
